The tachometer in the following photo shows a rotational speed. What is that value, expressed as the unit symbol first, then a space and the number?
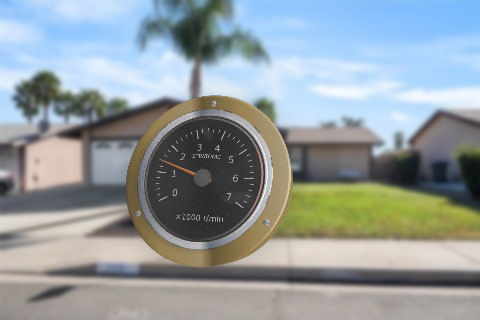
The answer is rpm 1400
